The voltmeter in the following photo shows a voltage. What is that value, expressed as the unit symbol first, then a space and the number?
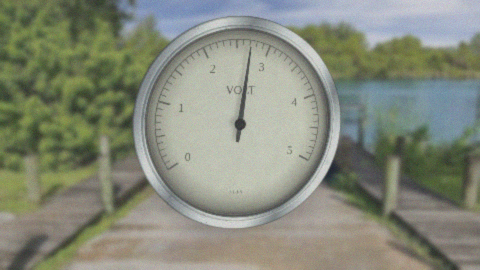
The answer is V 2.7
